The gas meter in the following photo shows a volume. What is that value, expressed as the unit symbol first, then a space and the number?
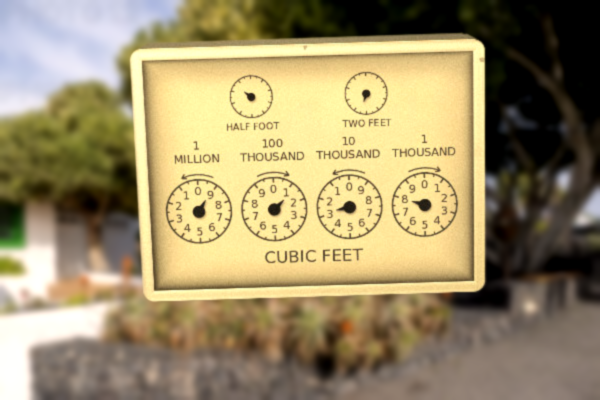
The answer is ft³ 912800
